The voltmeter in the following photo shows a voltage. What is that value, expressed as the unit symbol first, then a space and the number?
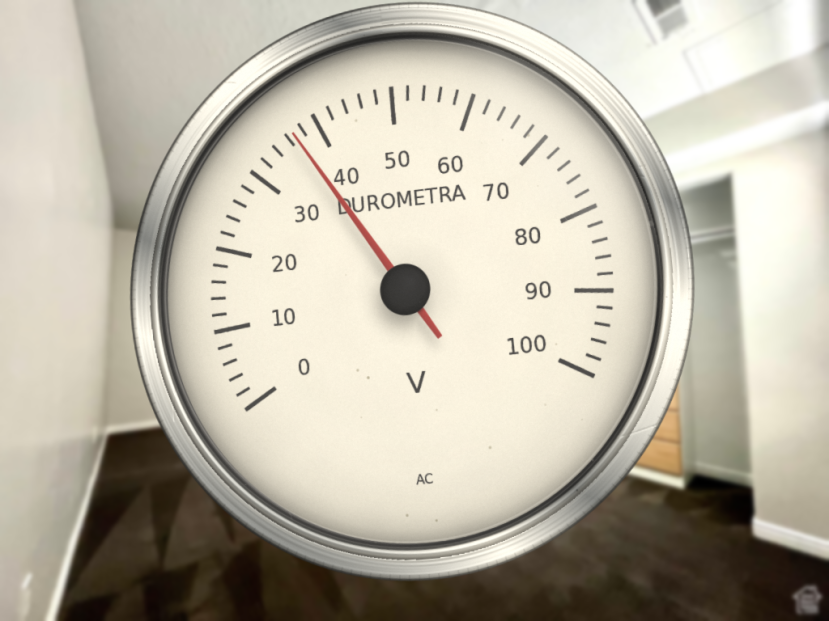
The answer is V 37
